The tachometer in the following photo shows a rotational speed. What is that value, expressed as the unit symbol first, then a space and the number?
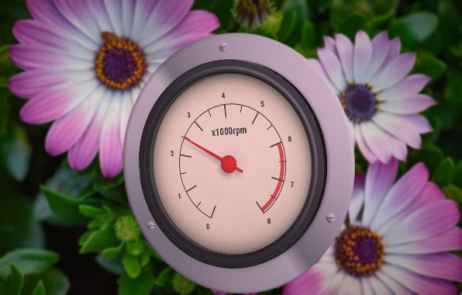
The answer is rpm 2500
